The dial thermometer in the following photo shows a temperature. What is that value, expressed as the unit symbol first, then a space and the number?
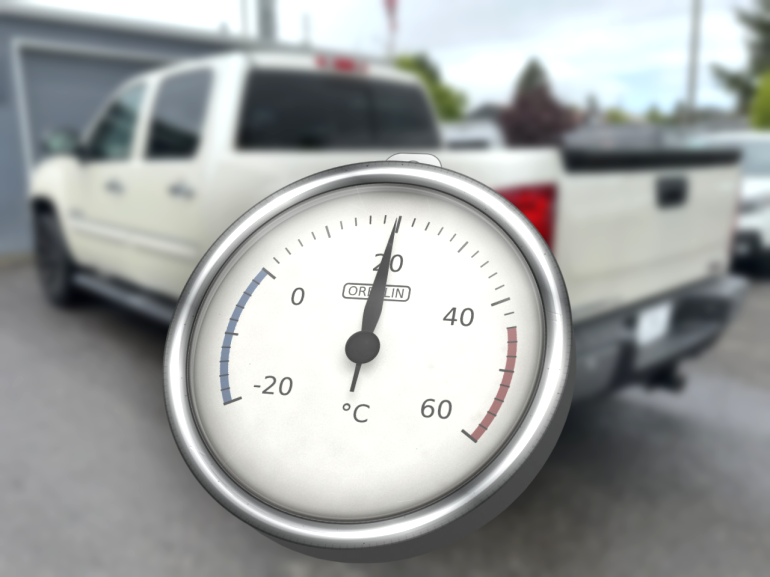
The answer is °C 20
